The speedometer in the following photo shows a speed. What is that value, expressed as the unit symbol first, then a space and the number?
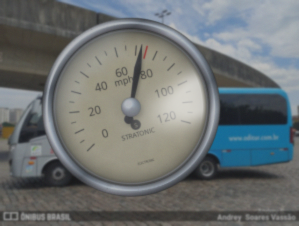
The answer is mph 72.5
